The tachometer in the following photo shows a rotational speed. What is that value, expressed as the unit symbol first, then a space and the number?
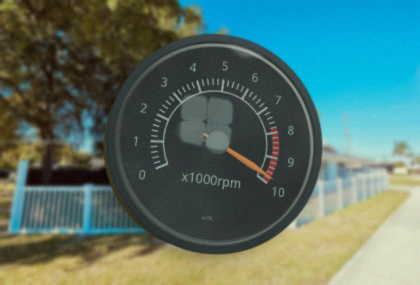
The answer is rpm 9800
